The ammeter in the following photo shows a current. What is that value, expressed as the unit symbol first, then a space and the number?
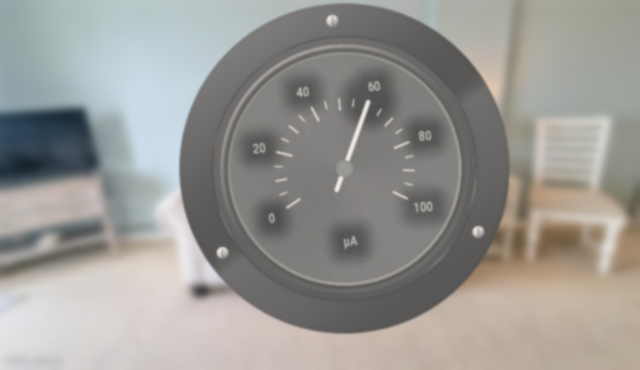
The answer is µA 60
